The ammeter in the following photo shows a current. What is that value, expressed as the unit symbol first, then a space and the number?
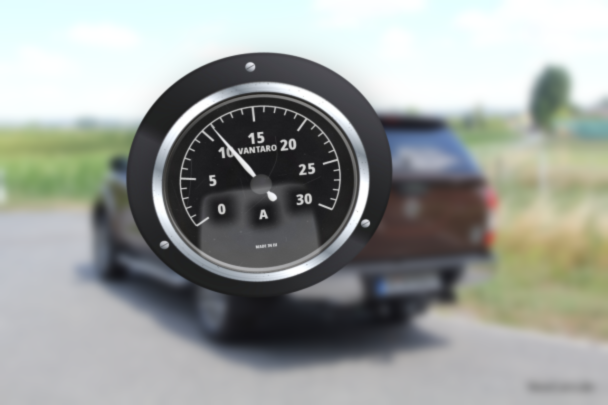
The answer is A 11
